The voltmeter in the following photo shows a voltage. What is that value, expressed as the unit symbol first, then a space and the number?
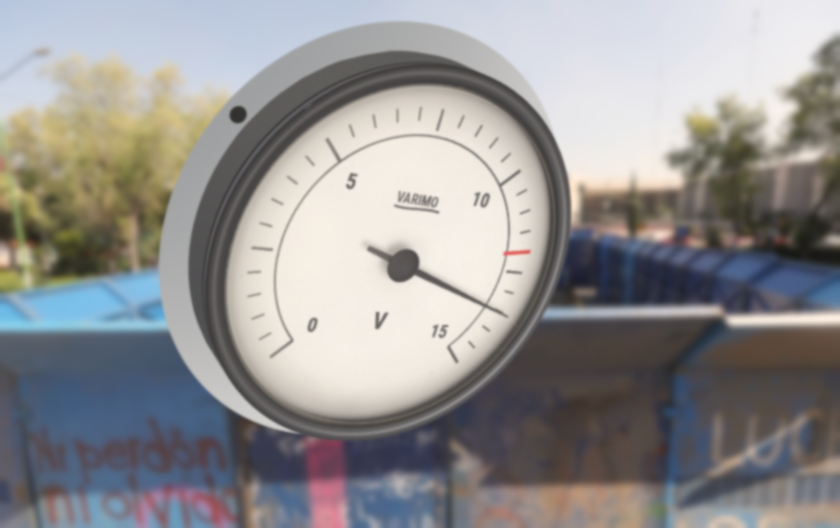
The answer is V 13.5
